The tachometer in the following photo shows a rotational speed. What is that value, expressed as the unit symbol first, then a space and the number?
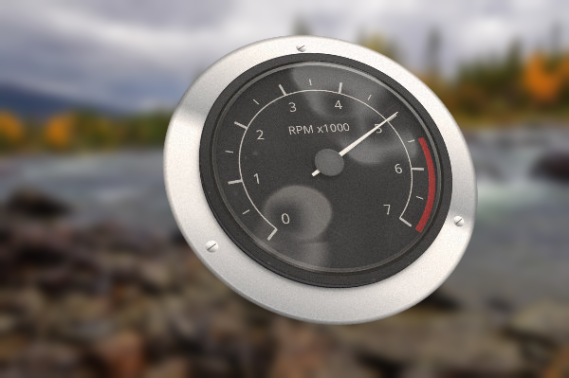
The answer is rpm 5000
